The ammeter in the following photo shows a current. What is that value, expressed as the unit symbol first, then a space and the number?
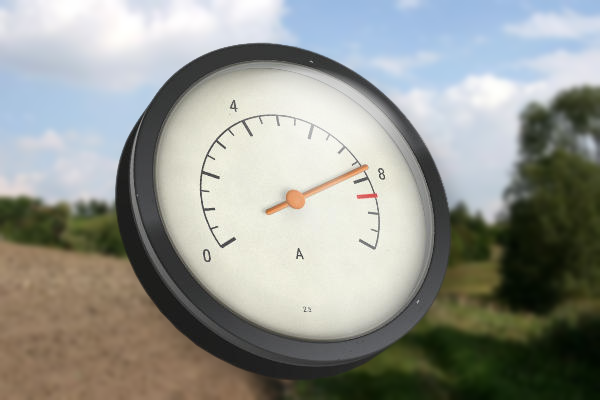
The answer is A 7.75
